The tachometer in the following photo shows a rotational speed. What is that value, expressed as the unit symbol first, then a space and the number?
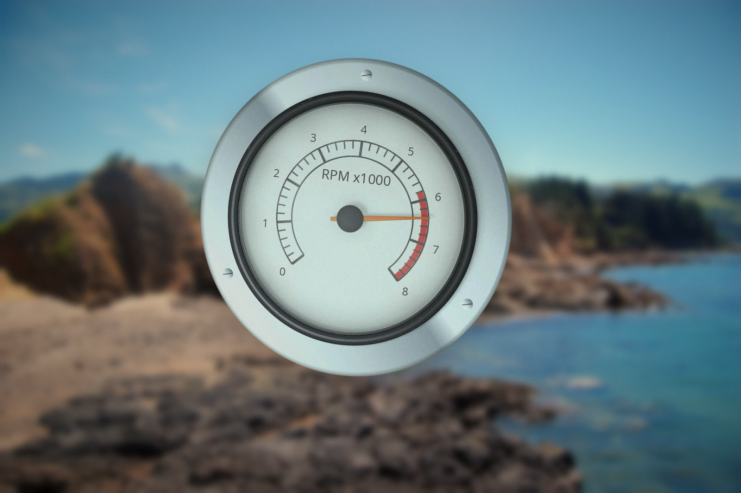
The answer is rpm 6400
